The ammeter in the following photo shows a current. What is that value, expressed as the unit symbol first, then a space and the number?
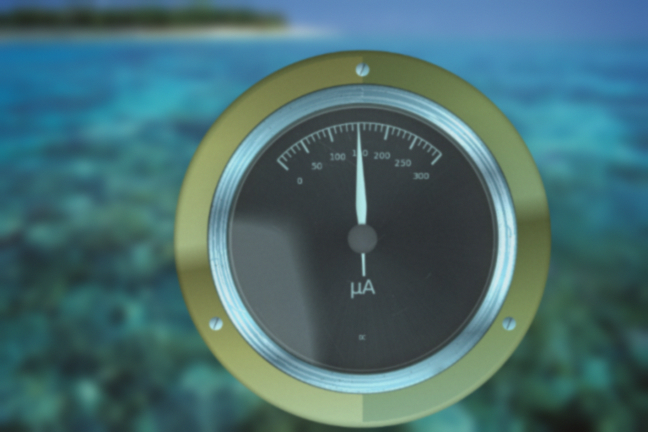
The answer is µA 150
